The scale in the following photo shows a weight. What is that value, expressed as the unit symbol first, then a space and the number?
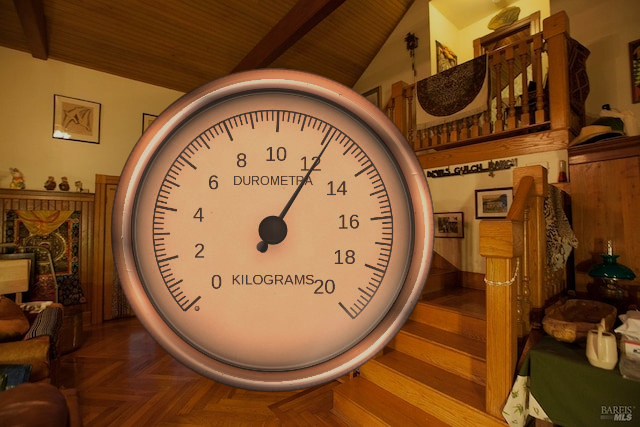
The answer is kg 12.2
